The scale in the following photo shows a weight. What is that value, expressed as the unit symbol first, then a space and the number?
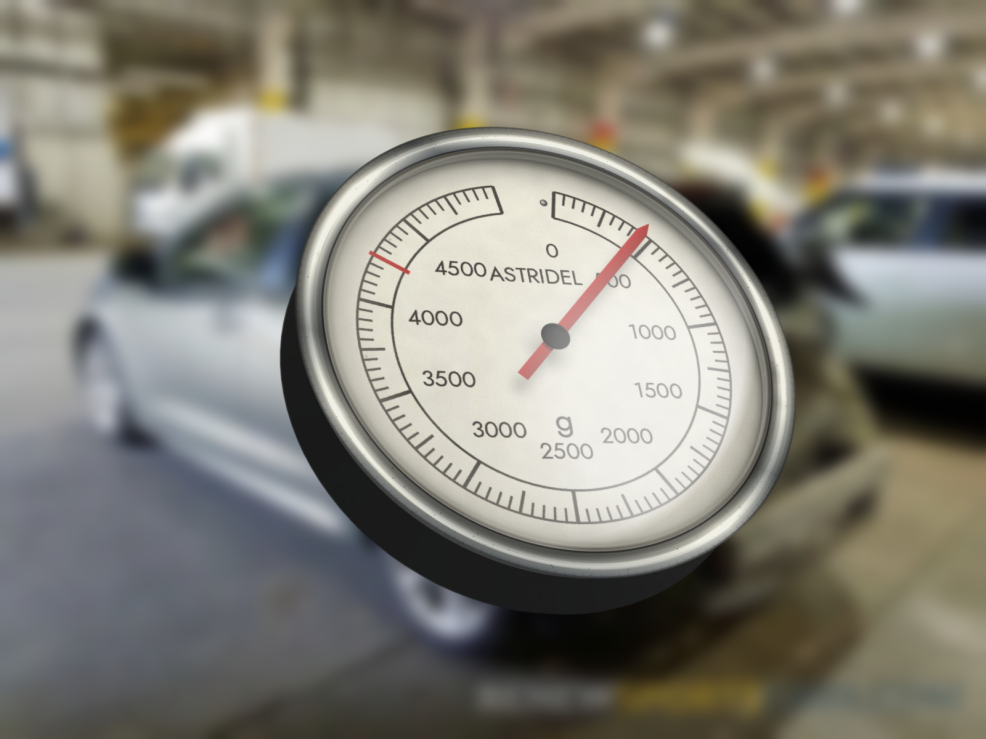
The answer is g 450
